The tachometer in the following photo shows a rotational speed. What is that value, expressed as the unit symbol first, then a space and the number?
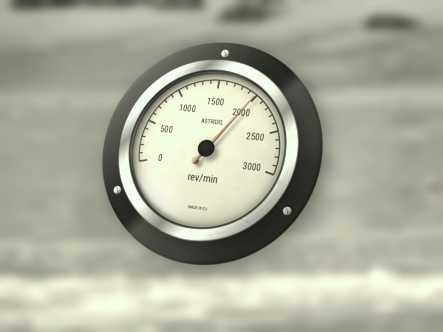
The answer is rpm 2000
